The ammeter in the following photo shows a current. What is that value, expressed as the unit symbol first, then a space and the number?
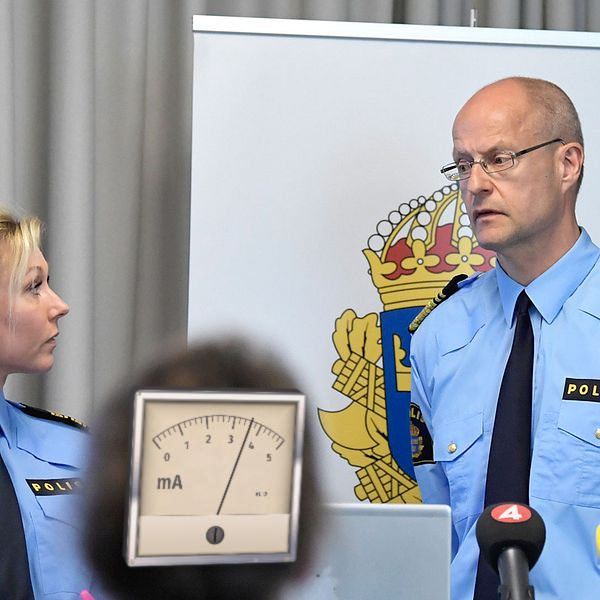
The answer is mA 3.6
